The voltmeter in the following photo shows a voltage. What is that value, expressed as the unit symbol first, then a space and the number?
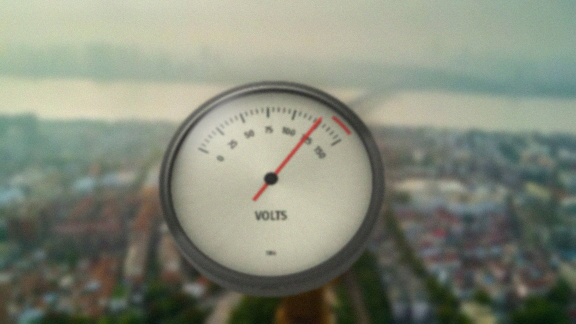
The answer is V 125
